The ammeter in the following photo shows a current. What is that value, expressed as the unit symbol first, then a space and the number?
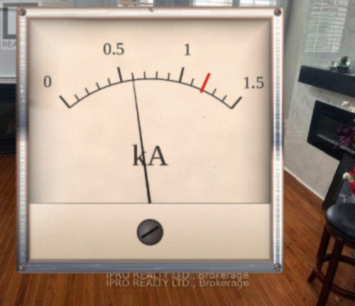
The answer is kA 0.6
